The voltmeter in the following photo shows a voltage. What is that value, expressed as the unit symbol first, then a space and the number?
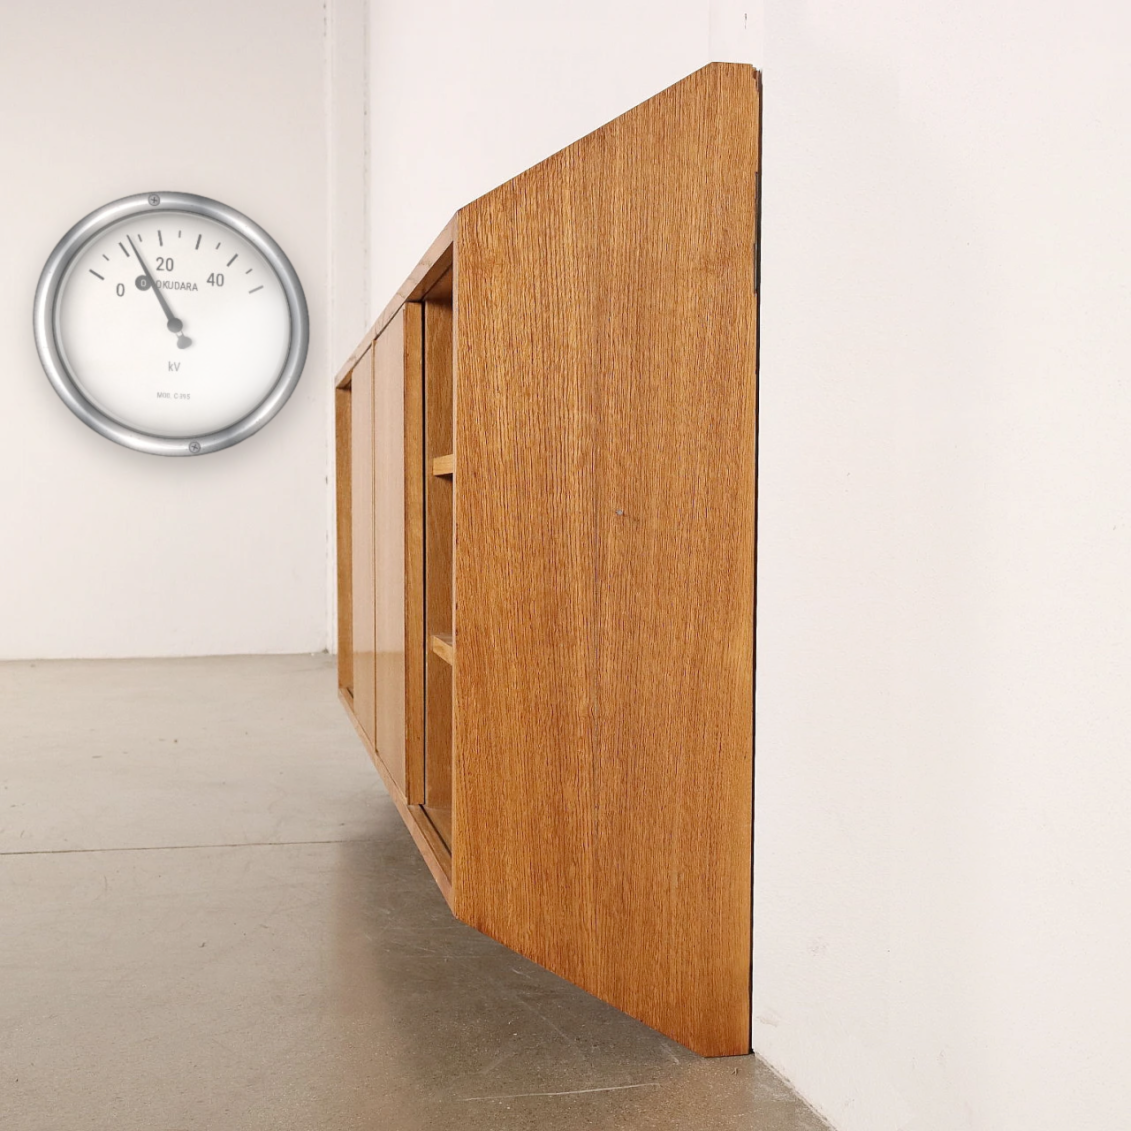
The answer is kV 12.5
